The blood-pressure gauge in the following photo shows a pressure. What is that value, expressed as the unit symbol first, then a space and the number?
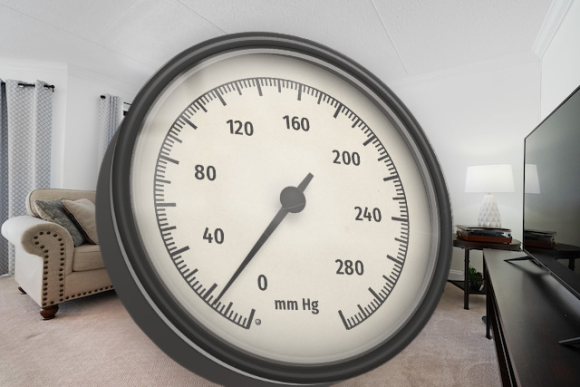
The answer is mmHg 16
